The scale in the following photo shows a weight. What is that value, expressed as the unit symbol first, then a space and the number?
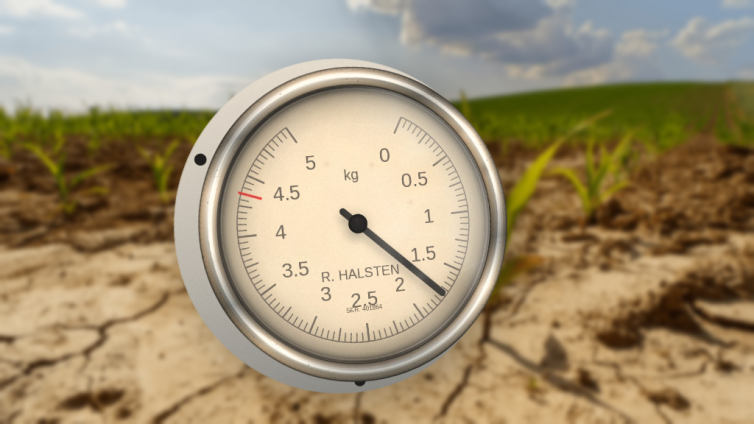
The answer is kg 1.75
